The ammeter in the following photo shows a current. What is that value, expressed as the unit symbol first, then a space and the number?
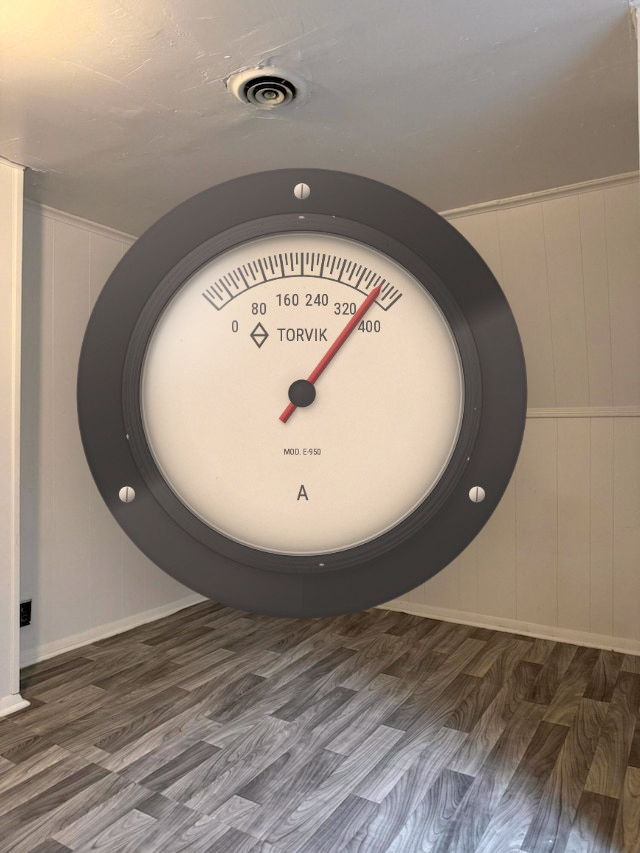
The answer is A 360
